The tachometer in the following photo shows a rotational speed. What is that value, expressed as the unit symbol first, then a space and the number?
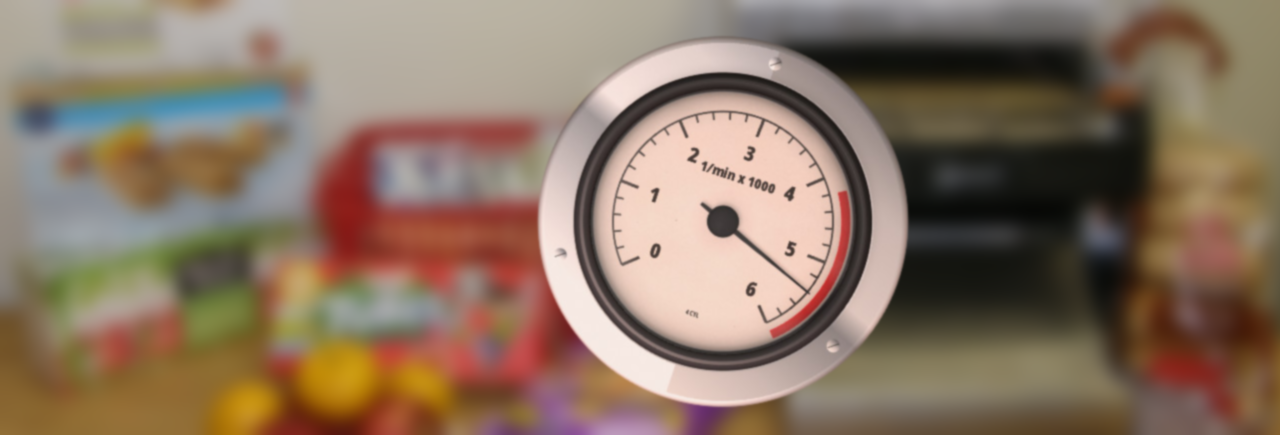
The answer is rpm 5400
